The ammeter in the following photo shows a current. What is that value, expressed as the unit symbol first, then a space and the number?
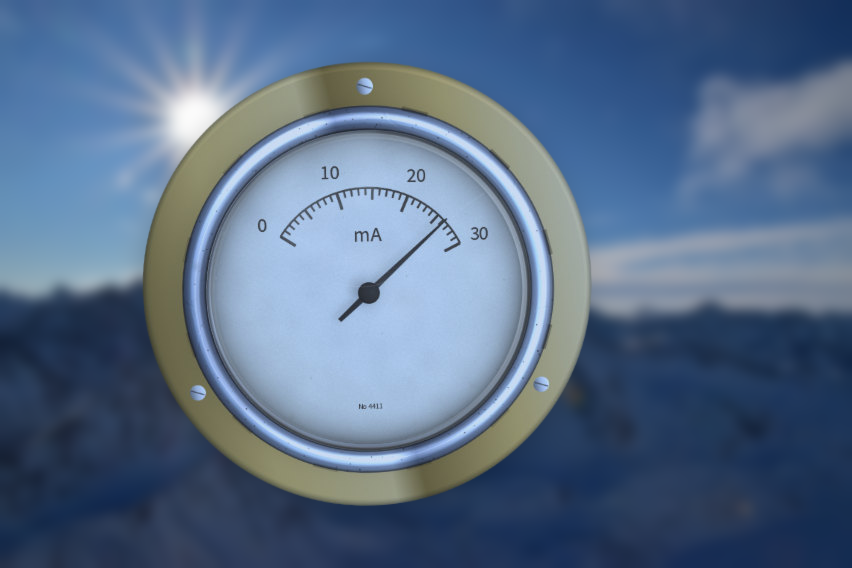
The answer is mA 26
